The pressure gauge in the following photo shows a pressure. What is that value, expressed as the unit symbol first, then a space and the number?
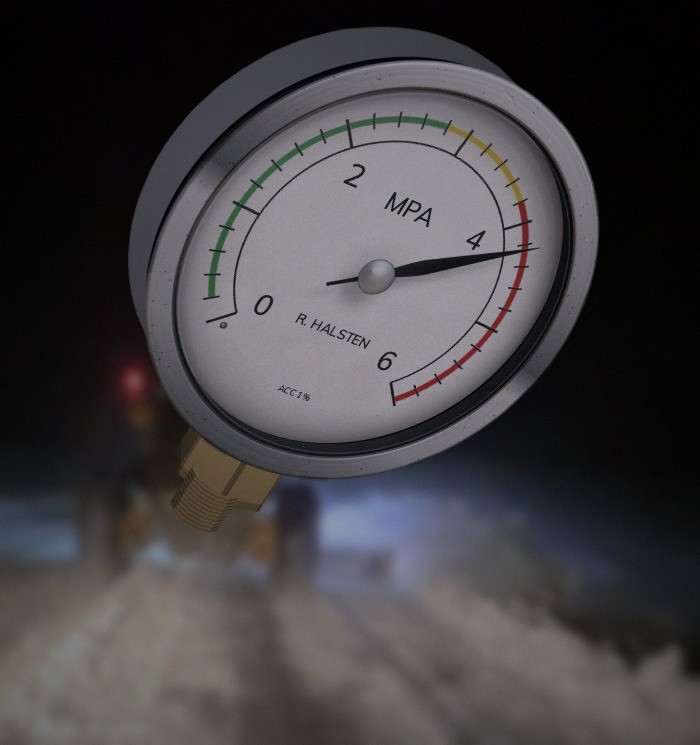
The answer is MPa 4.2
